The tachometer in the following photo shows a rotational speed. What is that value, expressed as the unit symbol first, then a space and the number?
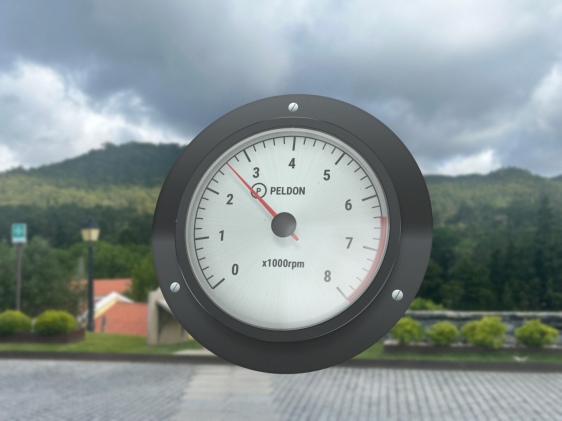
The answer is rpm 2600
